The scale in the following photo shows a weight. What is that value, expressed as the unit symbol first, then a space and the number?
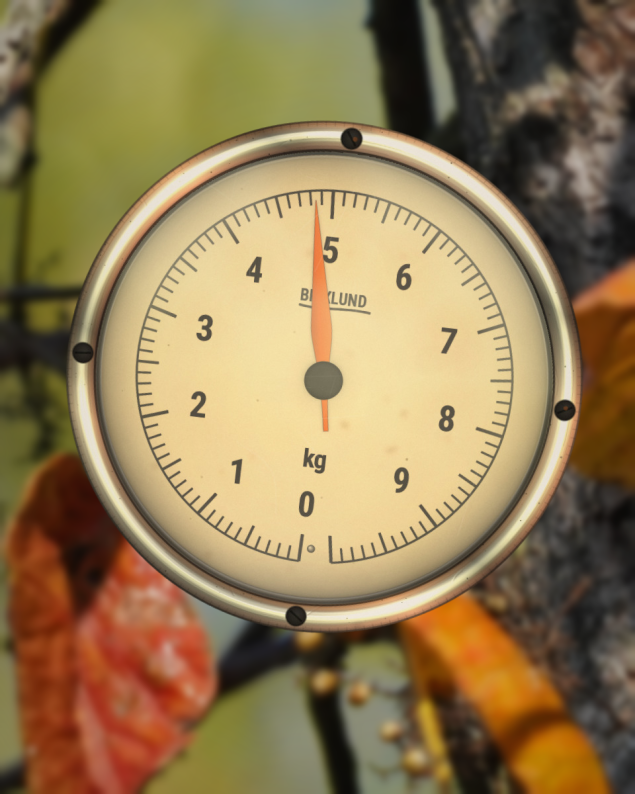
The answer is kg 4.85
